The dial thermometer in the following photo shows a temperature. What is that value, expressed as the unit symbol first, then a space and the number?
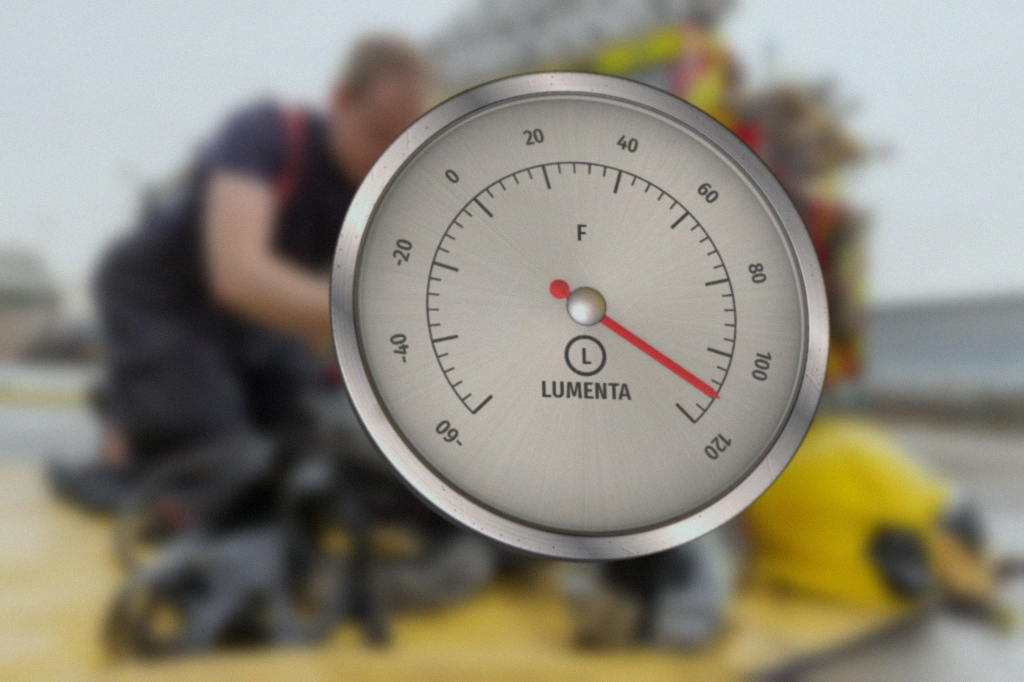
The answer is °F 112
